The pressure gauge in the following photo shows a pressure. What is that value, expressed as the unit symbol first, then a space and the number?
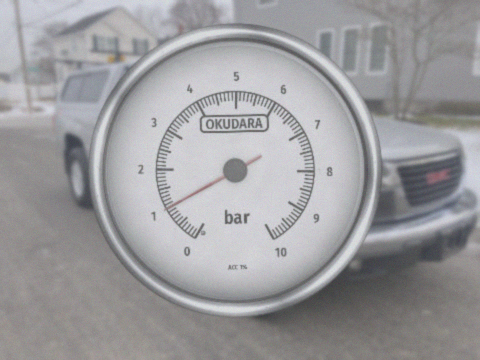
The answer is bar 1
